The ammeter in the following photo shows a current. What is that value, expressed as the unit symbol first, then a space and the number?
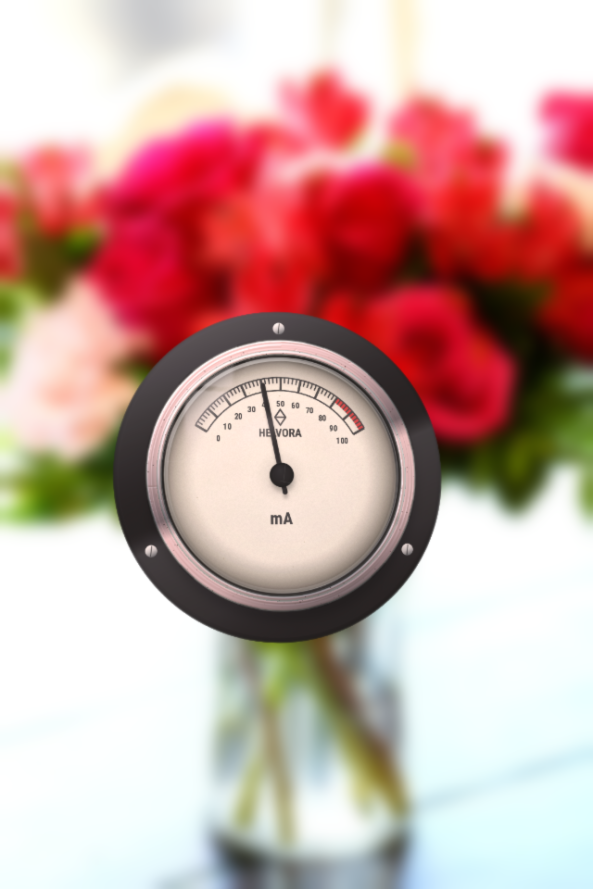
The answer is mA 40
